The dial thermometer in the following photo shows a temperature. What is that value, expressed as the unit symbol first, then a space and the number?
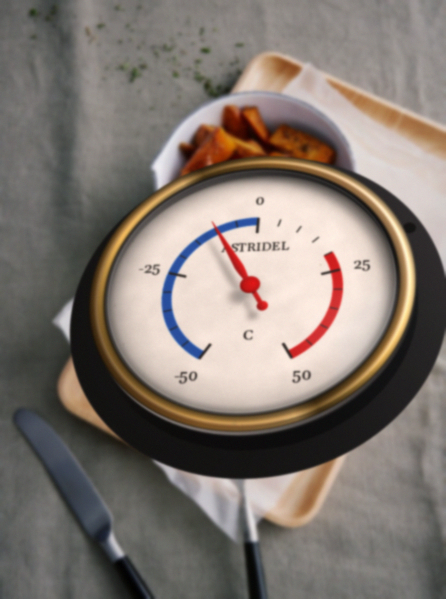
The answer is °C -10
